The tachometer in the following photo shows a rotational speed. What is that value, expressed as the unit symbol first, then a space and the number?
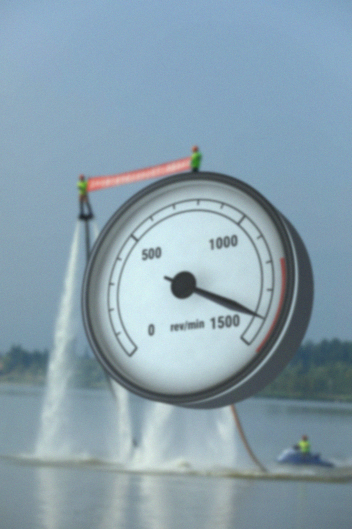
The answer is rpm 1400
